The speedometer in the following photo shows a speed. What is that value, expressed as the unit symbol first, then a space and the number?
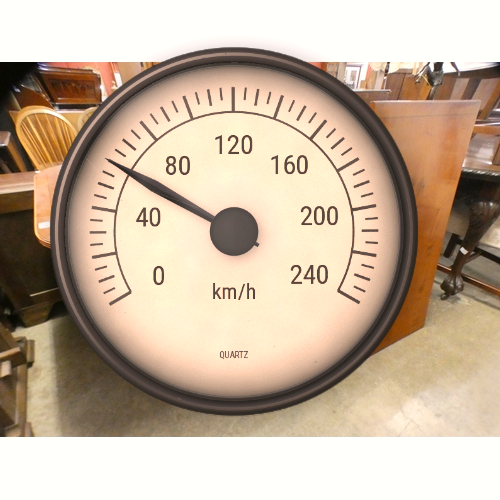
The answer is km/h 60
